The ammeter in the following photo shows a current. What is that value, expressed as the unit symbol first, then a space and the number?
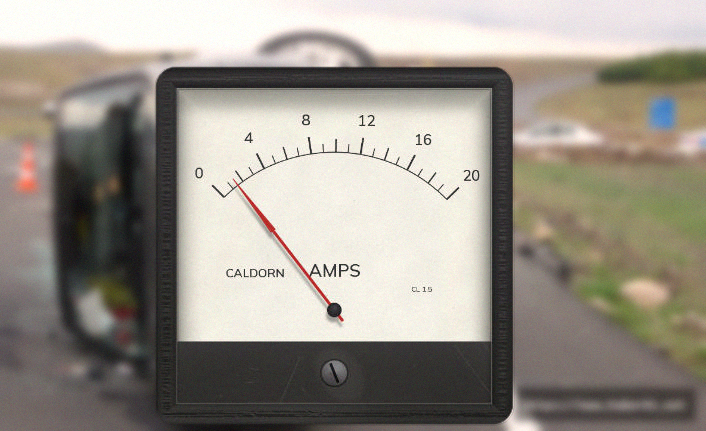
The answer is A 1.5
